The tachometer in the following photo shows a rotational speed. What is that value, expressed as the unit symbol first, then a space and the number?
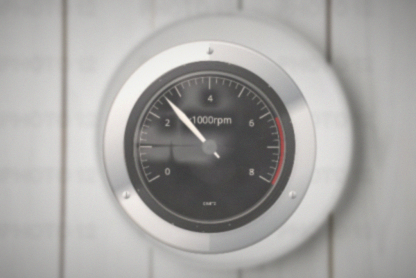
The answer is rpm 2600
